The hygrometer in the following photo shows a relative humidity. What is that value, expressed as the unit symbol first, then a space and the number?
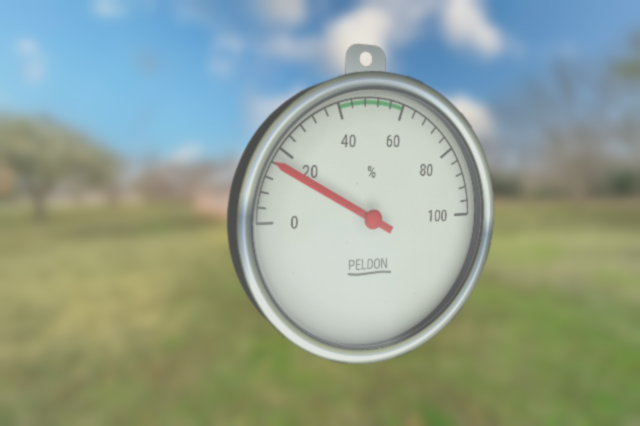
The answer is % 16
